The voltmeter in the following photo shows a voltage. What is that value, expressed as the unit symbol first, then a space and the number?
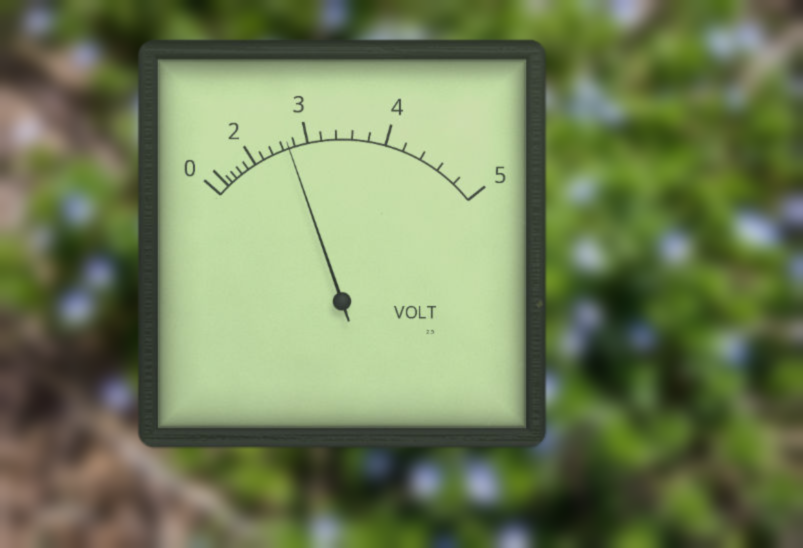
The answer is V 2.7
